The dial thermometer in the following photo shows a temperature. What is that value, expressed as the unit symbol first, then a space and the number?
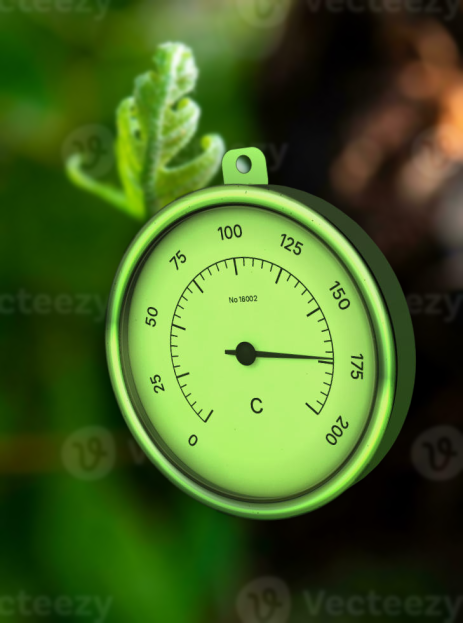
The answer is °C 172.5
